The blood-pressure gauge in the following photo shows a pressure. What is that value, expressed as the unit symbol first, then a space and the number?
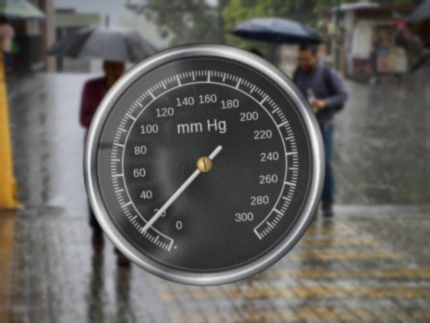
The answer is mmHg 20
